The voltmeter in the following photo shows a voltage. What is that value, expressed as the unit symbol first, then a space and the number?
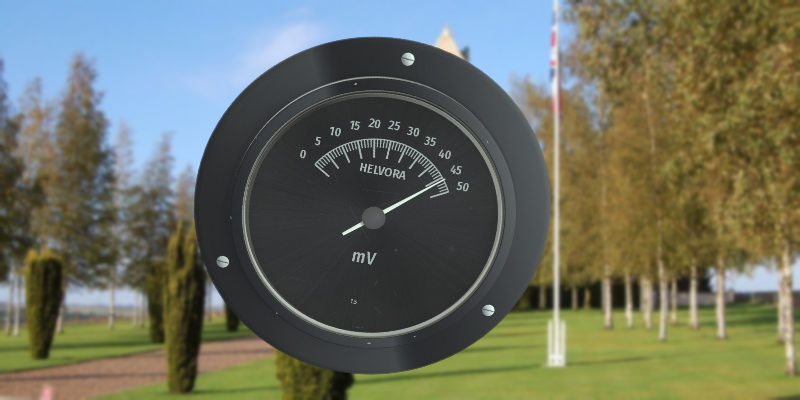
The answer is mV 45
